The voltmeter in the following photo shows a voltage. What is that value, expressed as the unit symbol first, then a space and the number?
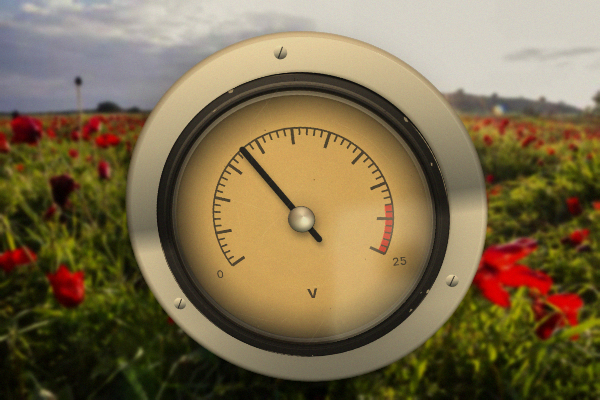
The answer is V 9
